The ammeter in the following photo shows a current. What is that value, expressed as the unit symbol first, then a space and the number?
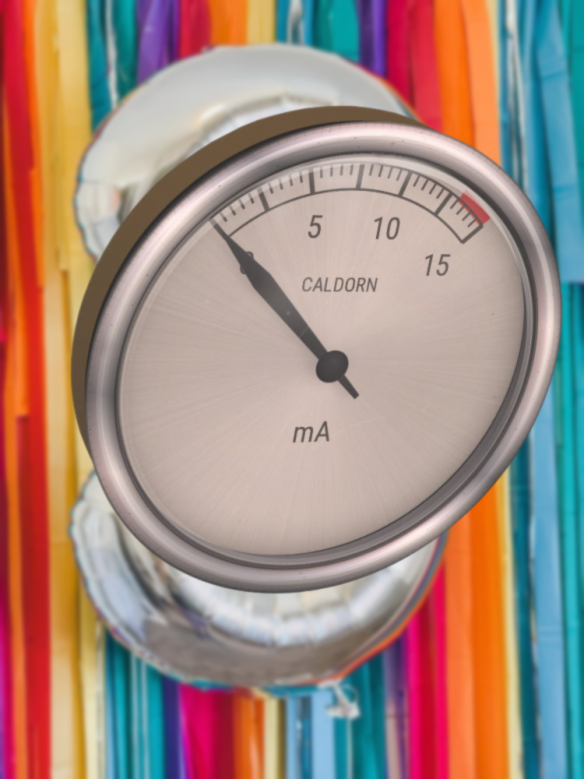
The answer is mA 0
